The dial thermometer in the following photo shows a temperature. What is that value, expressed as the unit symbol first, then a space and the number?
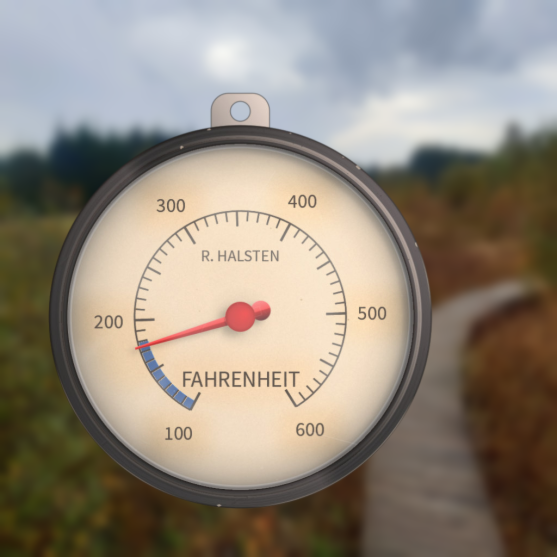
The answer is °F 175
